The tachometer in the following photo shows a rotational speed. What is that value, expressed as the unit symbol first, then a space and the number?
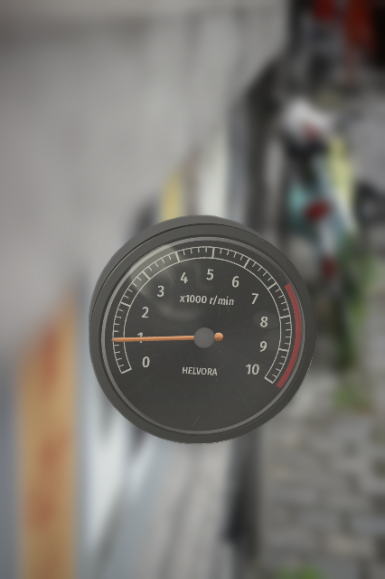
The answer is rpm 1000
